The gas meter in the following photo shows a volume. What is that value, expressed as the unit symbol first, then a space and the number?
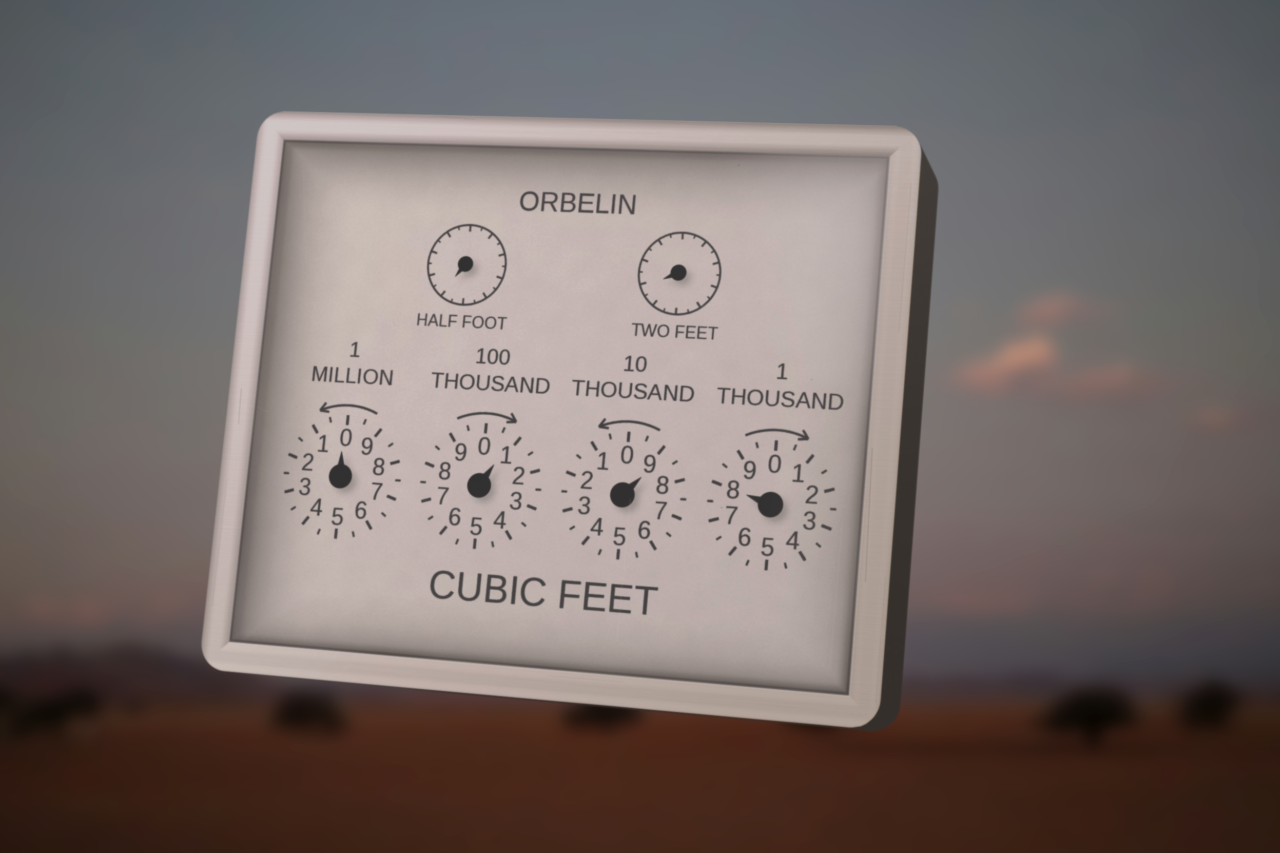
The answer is ft³ 8800
